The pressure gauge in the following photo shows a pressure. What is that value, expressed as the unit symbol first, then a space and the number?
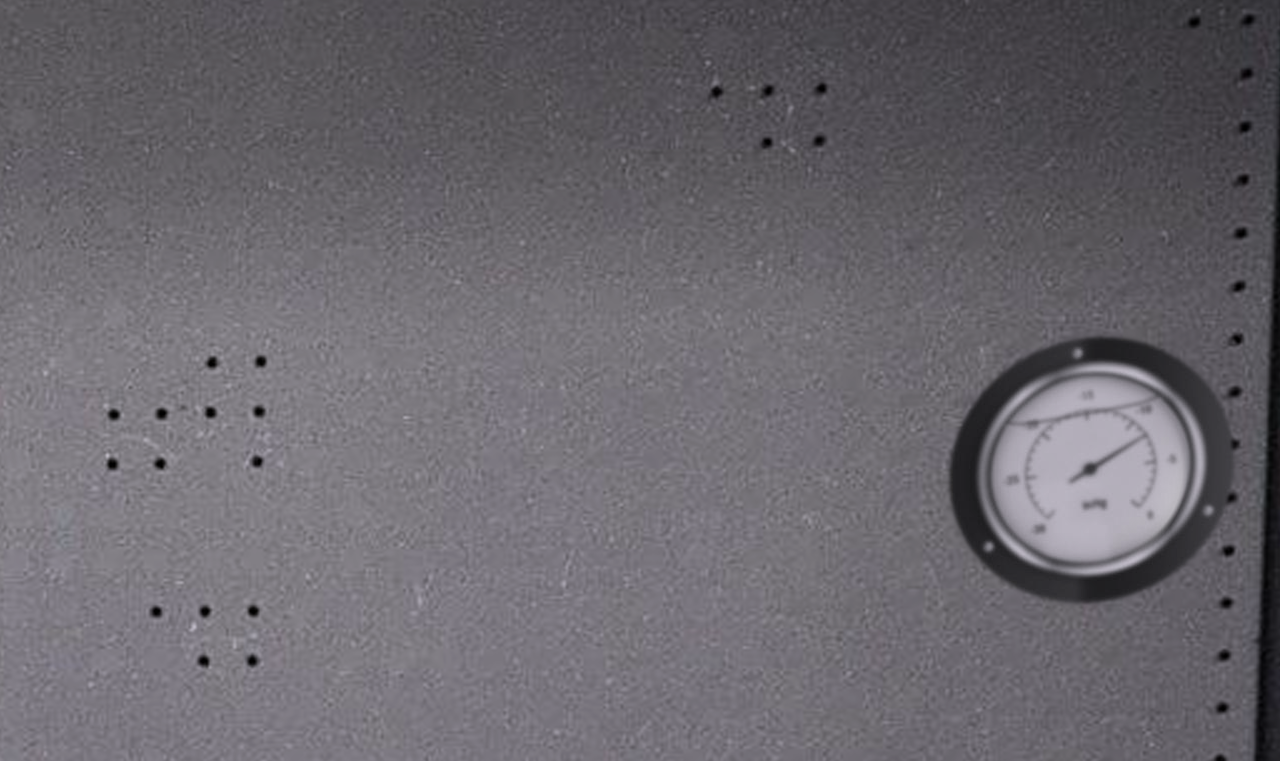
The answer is inHg -8
